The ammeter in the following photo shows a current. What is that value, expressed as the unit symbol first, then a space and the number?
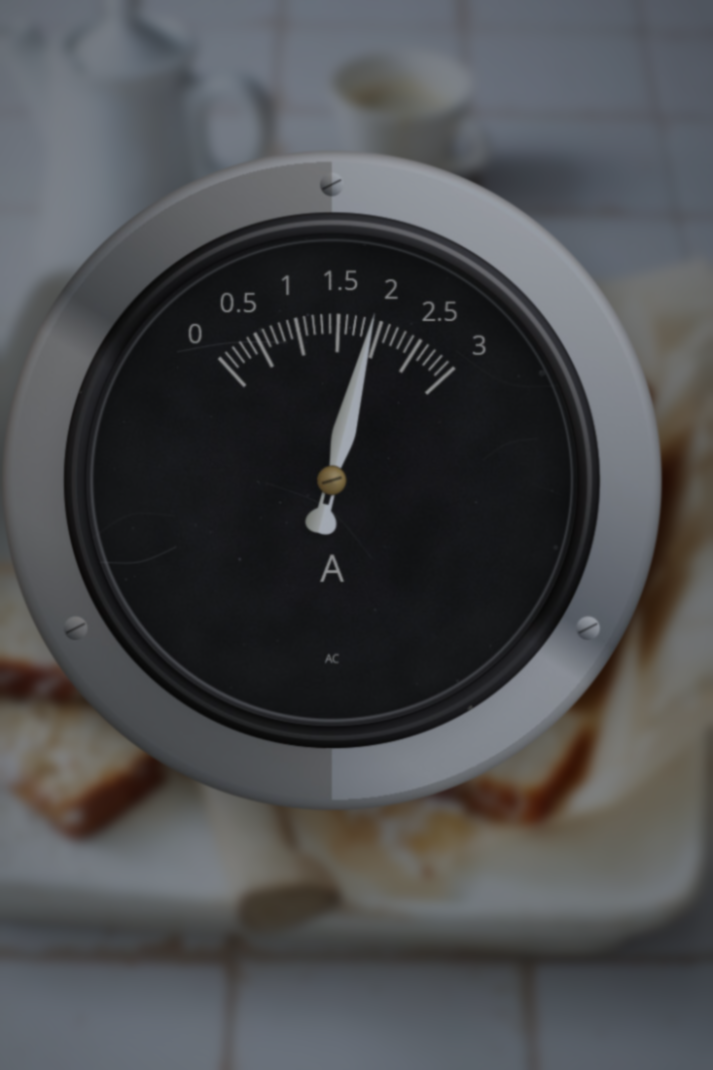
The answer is A 1.9
